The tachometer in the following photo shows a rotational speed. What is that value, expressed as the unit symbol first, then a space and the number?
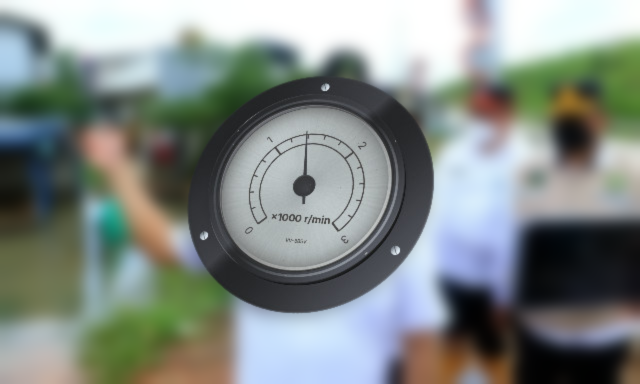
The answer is rpm 1400
